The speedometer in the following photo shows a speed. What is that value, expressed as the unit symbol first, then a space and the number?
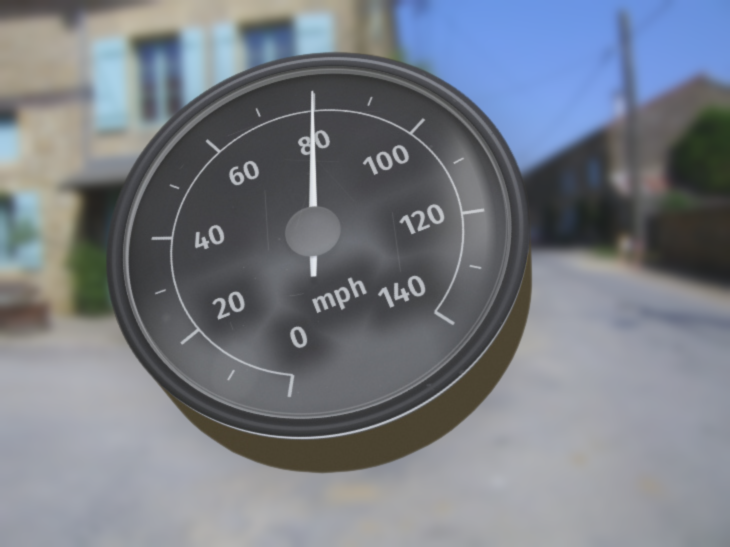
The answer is mph 80
